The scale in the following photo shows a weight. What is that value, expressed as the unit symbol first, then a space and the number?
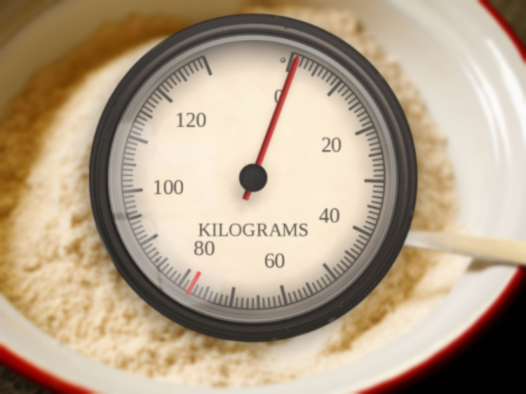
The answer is kg 1
